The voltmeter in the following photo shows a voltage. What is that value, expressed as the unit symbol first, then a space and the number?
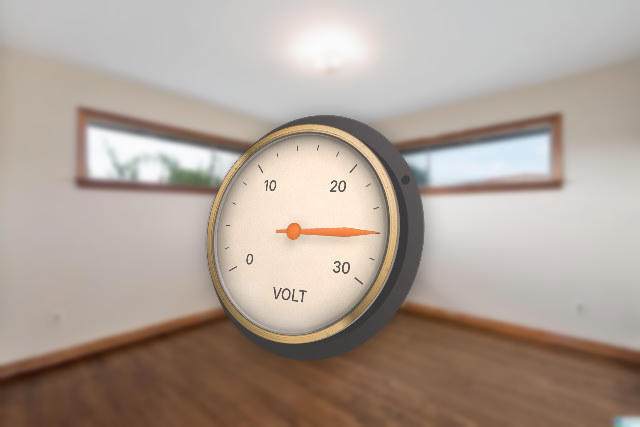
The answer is V 26
